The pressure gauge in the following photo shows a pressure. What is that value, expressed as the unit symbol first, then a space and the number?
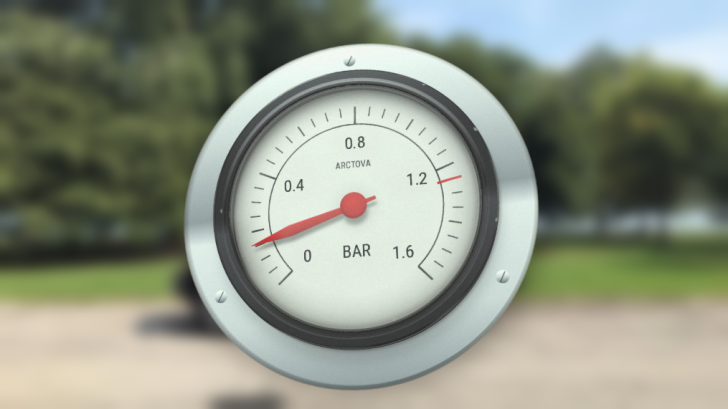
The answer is bar 0.15
